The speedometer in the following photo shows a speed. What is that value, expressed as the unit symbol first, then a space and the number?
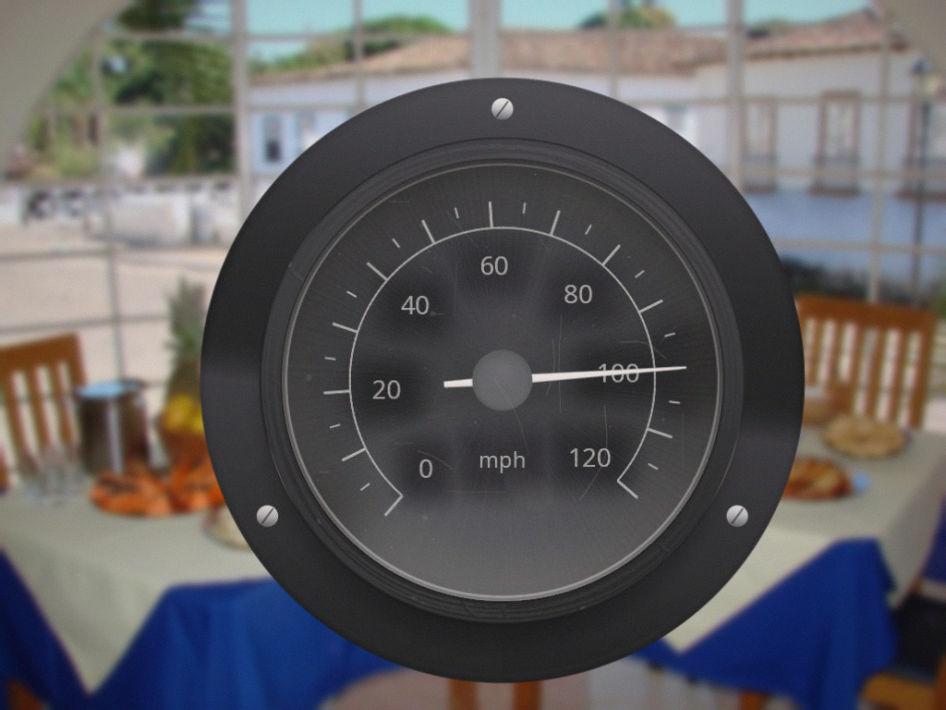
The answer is mph 100
